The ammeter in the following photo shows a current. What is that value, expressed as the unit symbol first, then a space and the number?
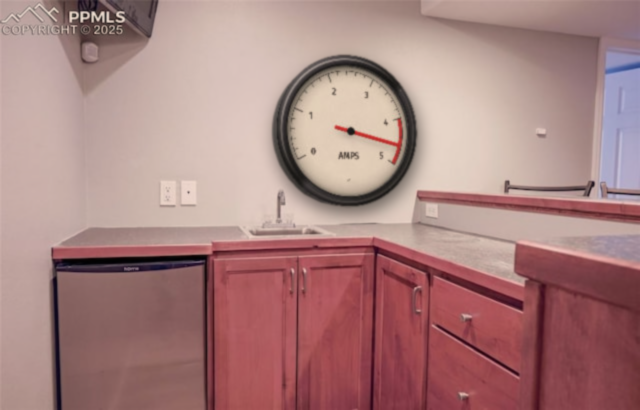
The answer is A 4.6
